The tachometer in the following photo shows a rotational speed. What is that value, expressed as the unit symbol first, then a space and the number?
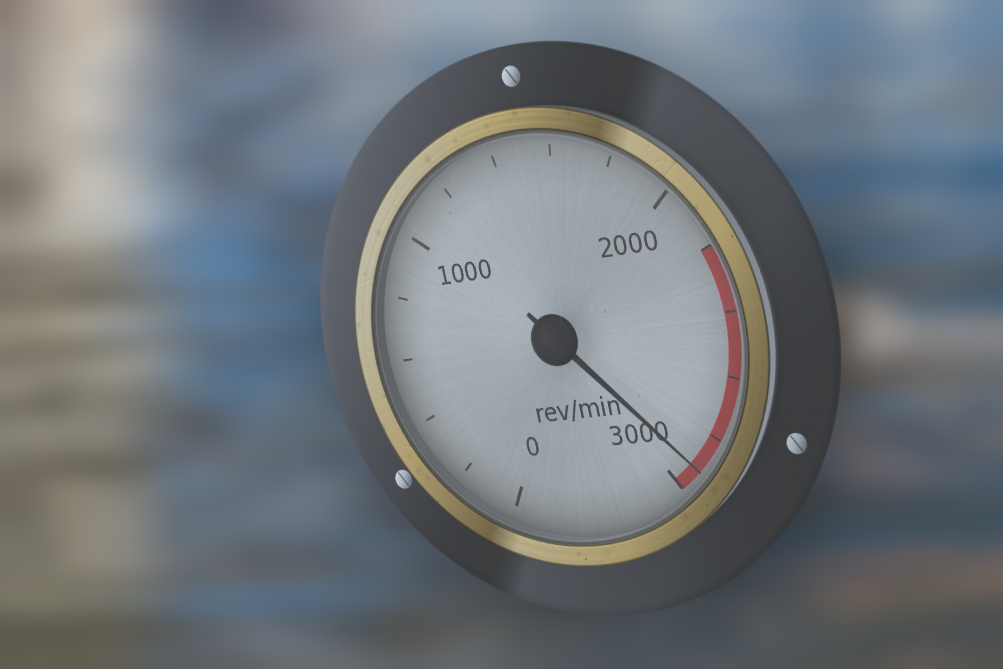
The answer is rpm 2900
